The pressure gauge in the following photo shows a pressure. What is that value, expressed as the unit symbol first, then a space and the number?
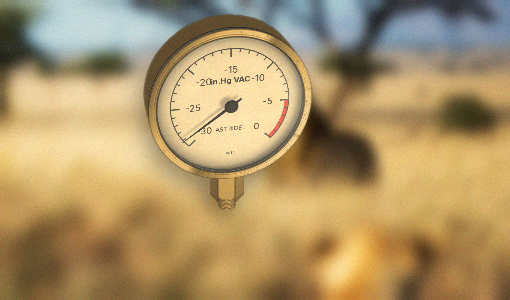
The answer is inHg -29
